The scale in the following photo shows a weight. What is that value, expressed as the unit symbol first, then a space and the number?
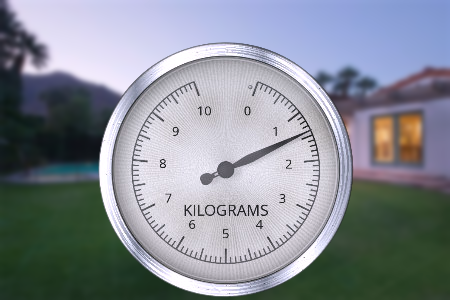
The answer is kg 1.4
